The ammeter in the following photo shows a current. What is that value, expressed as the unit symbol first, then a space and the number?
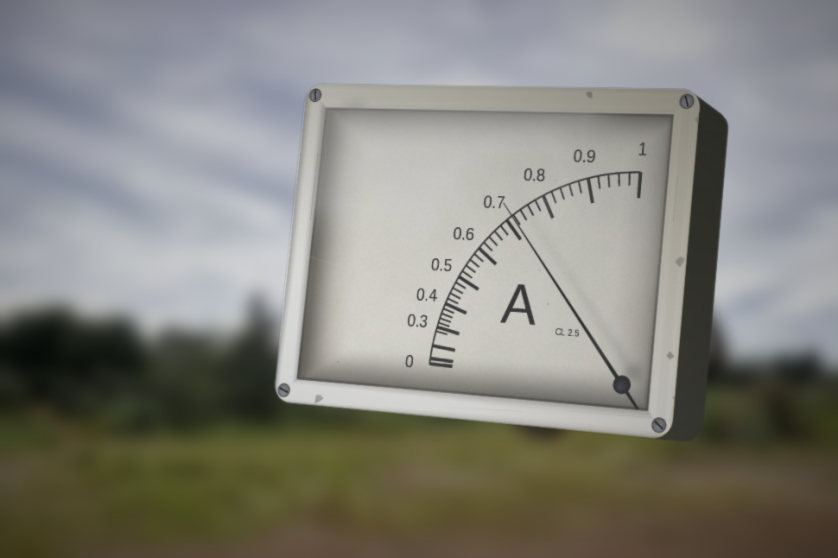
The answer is A 0.72
